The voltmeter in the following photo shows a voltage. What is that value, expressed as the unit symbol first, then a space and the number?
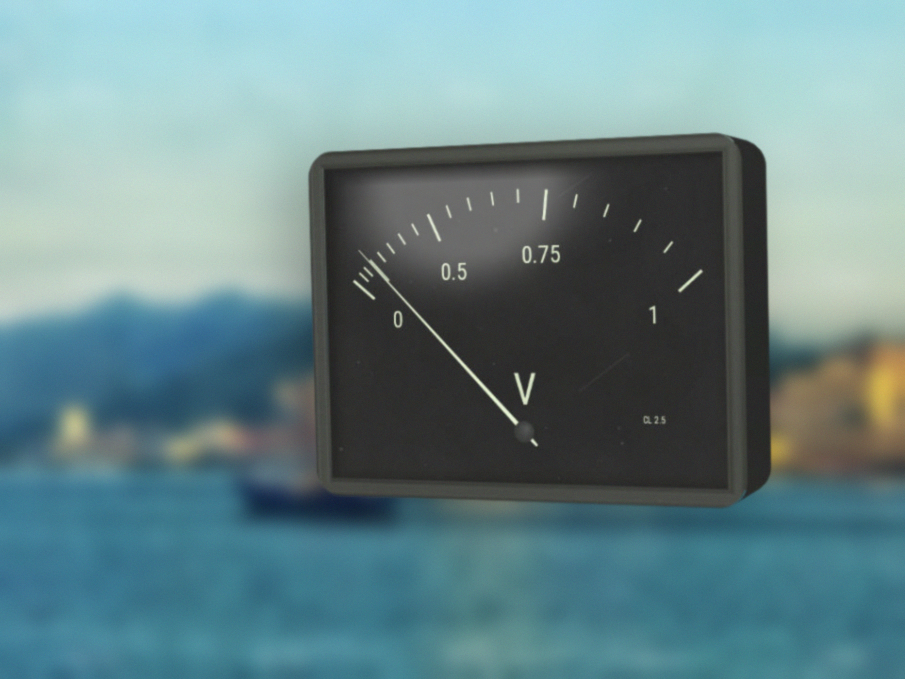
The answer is V 0.25
